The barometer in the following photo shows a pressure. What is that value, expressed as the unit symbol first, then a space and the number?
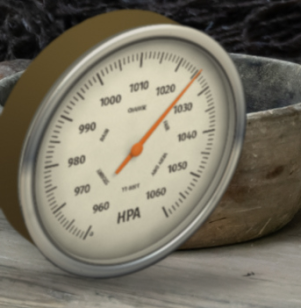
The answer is hPa 1025
